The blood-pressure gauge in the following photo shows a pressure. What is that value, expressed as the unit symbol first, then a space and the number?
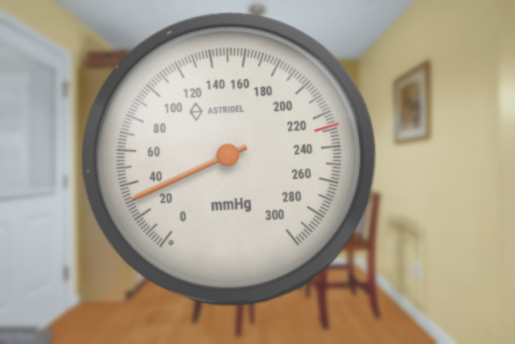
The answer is mmHg 30
